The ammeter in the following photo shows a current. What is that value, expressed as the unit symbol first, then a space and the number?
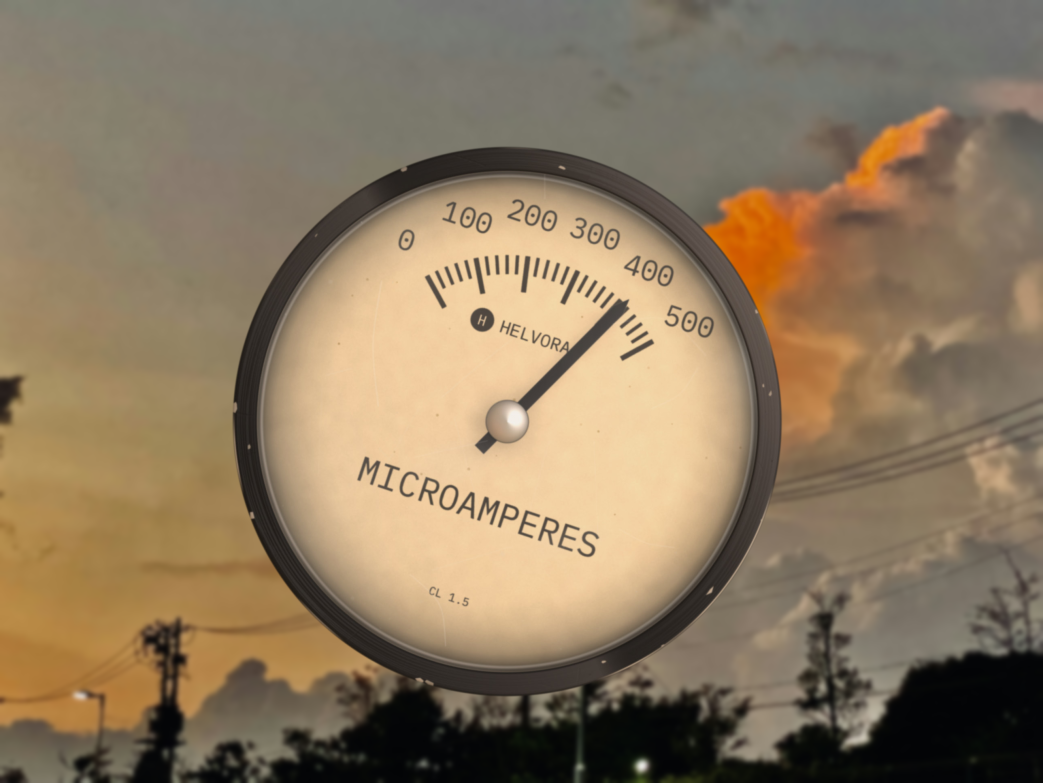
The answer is µA 410
